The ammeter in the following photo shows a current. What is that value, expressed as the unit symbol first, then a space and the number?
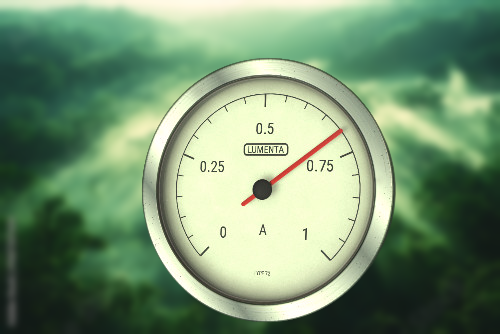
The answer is A 0.7
